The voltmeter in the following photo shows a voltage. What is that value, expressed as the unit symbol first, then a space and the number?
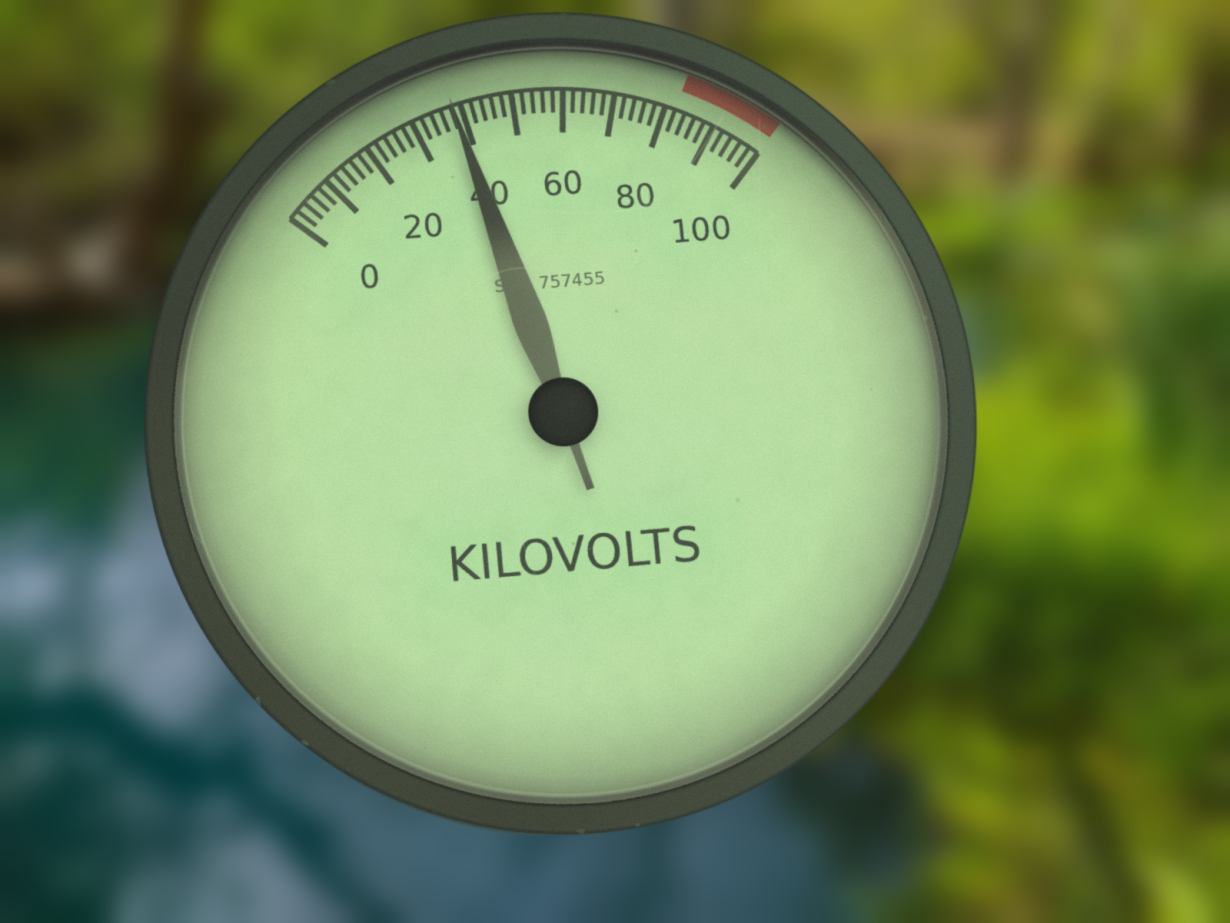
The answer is kV 38
